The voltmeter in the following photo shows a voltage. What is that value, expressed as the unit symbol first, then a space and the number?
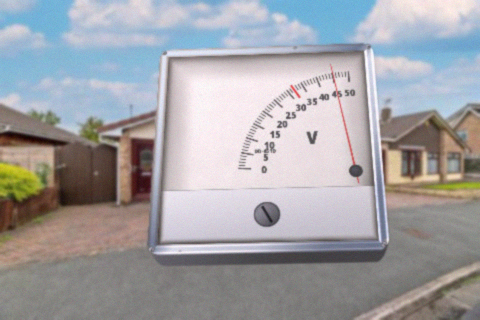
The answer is V 45
